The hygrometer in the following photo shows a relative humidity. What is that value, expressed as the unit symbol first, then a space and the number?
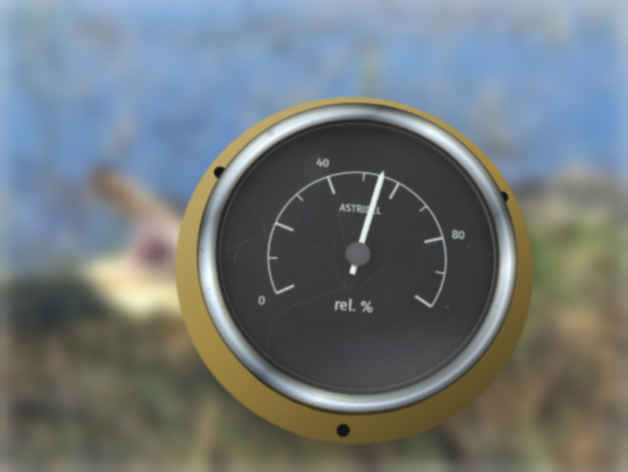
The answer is % 55
